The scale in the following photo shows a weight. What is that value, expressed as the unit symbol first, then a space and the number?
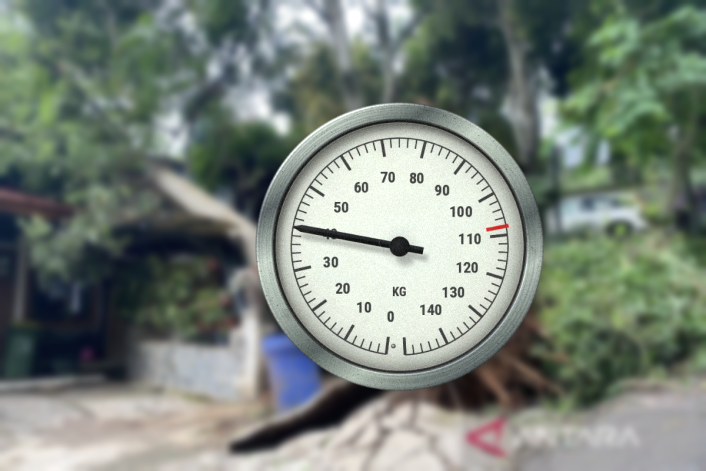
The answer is kg 40
